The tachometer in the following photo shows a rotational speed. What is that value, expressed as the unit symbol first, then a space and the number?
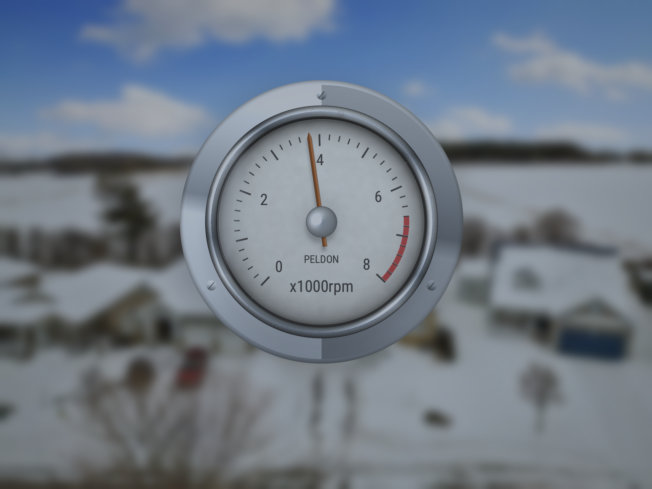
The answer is rpm 3800
